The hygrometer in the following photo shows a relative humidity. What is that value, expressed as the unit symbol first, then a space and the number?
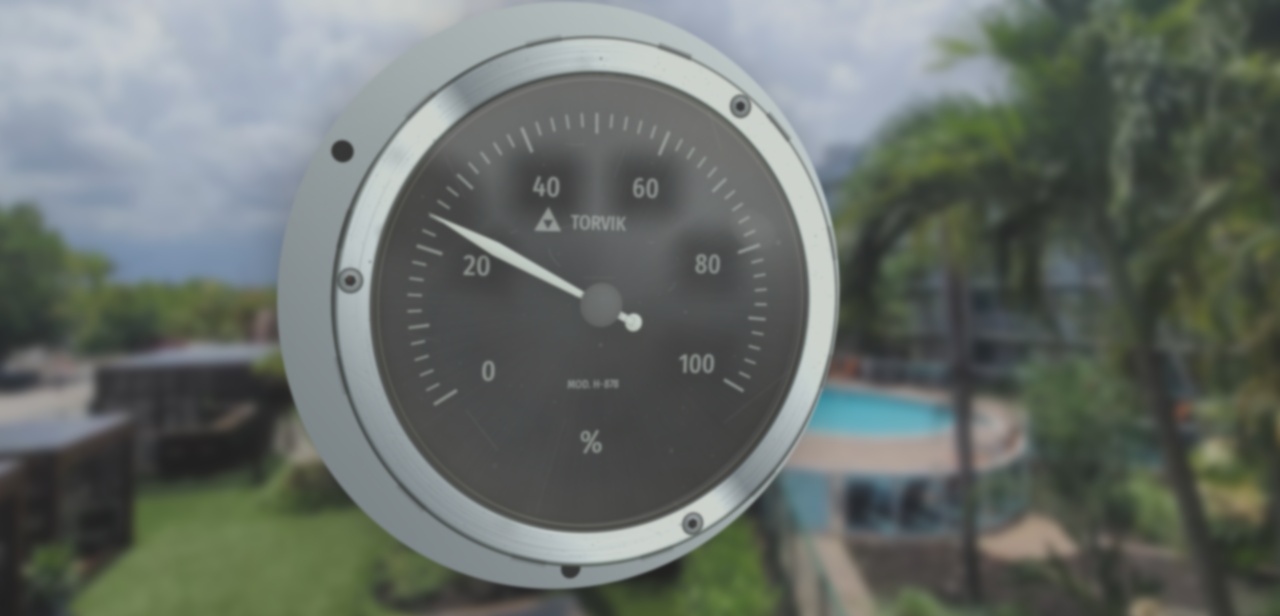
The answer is % 24
